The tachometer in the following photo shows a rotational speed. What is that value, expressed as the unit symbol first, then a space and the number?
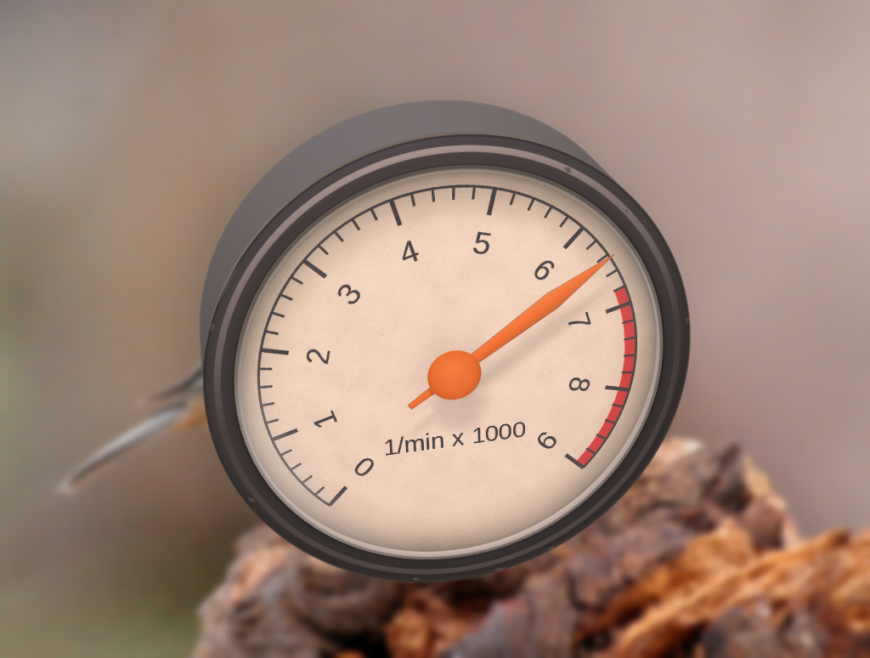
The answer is rpm 6400
